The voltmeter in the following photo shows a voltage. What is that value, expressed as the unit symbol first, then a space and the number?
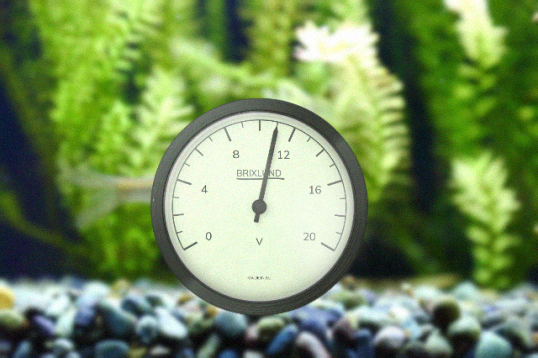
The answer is V 11
